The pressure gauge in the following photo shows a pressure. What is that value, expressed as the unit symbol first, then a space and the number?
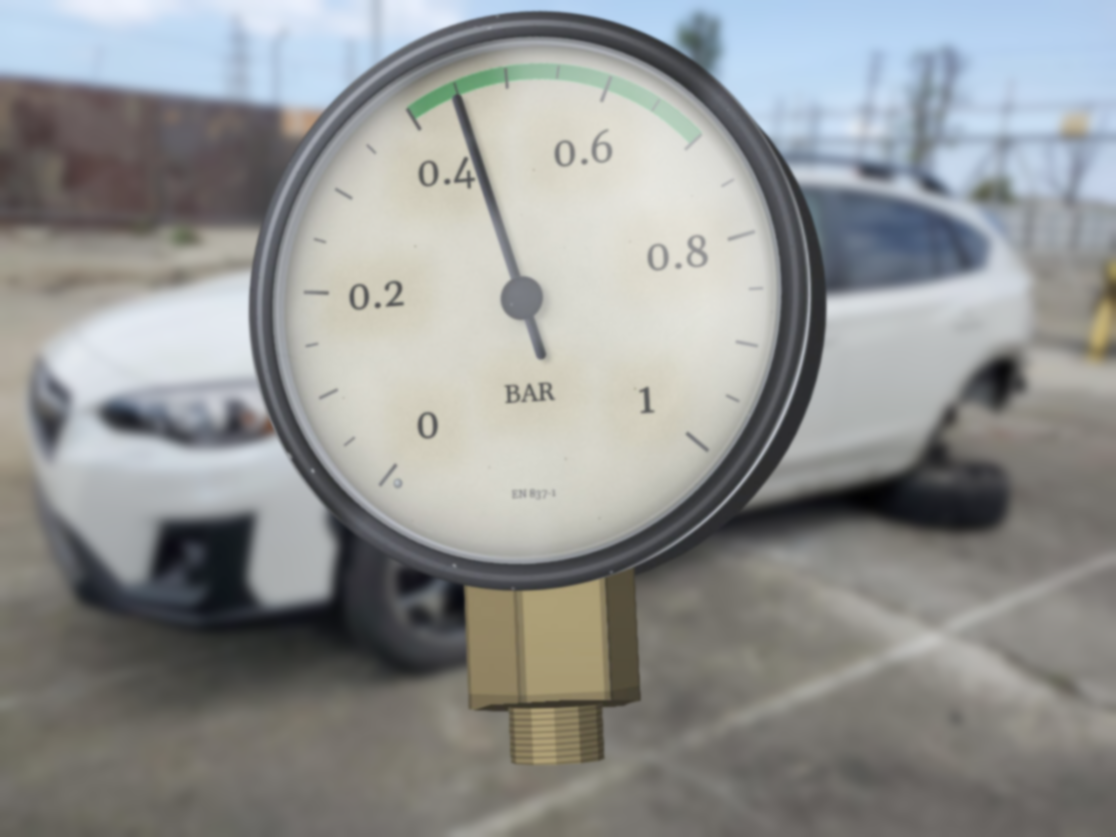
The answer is bar 0.45
